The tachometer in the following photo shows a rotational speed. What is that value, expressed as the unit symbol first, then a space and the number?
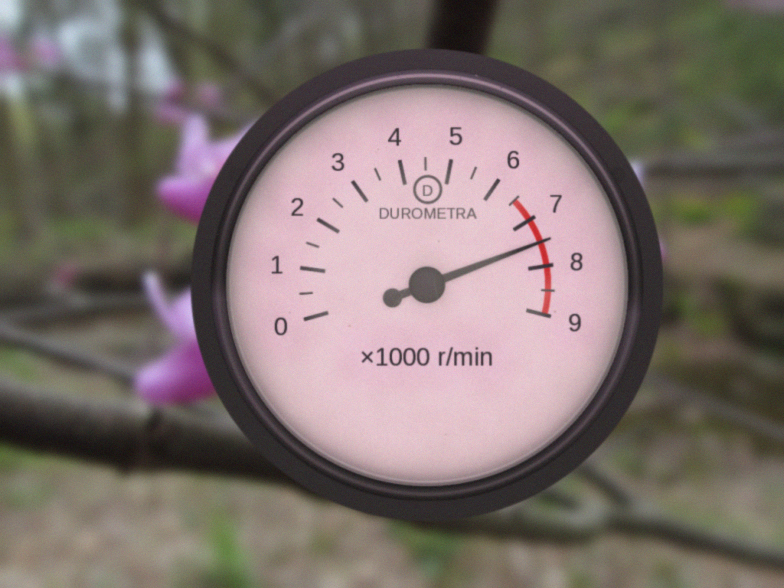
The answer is rpm 7500
